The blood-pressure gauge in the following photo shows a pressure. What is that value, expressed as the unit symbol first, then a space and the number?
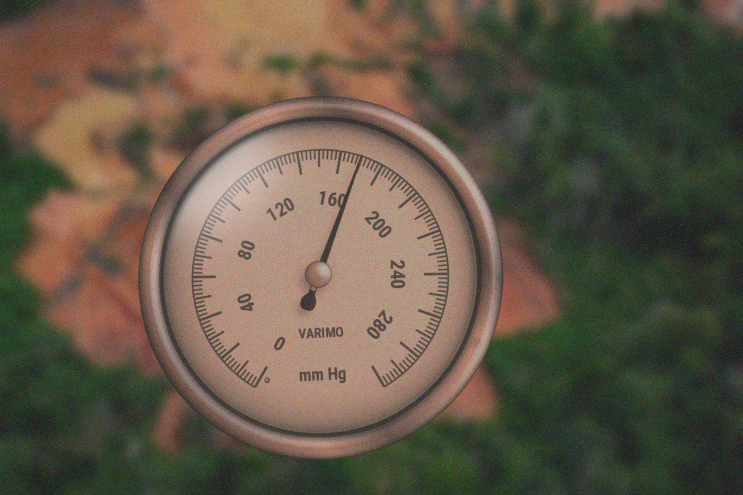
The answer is mmHg 170
